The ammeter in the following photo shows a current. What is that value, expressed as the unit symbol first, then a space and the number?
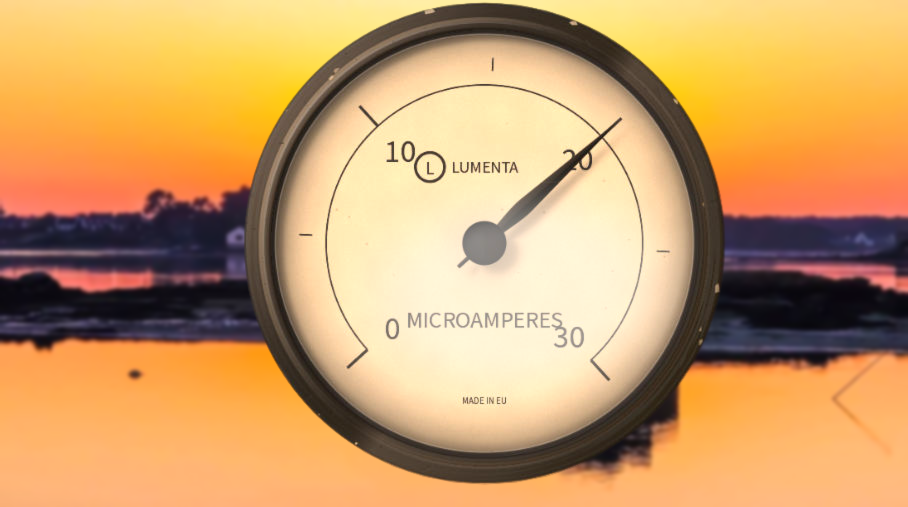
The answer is µA 20
